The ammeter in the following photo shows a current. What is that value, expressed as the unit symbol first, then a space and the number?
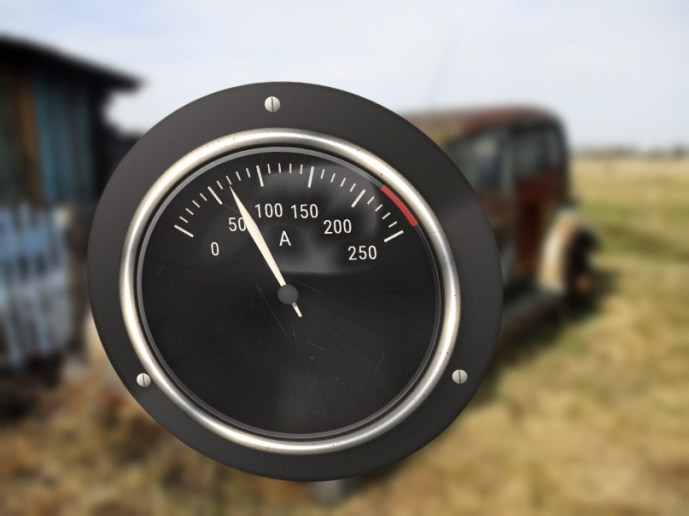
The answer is A 70
